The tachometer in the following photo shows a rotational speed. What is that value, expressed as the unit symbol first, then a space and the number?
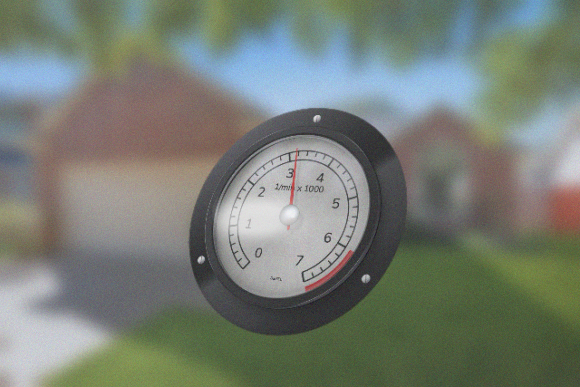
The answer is rpm 3200
